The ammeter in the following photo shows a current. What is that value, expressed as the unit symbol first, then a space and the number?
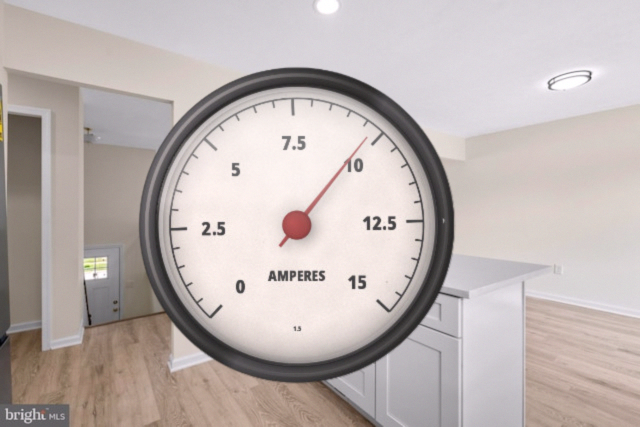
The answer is A 9.75
